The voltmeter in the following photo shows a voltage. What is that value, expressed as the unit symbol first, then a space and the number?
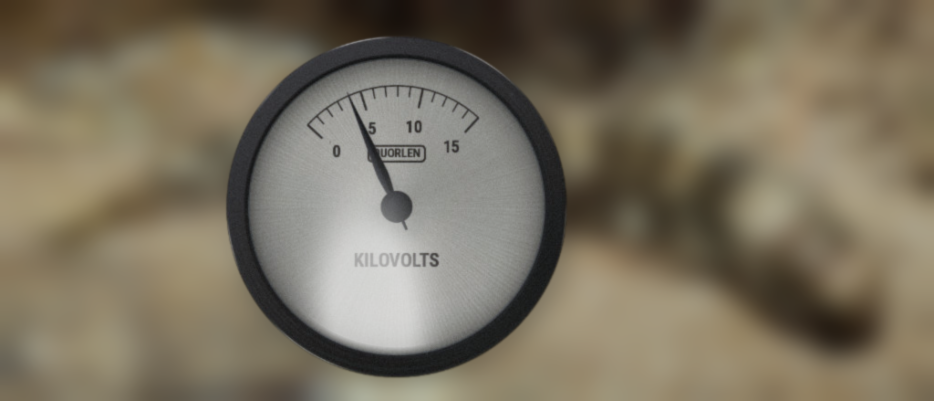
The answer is kV 4
